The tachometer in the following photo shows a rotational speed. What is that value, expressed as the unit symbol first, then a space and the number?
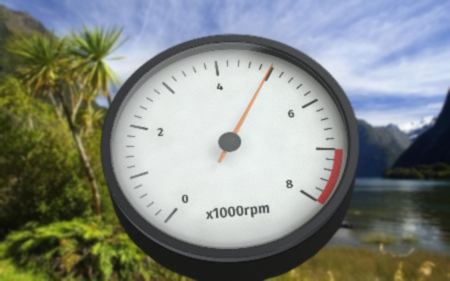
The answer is rpm 5000
